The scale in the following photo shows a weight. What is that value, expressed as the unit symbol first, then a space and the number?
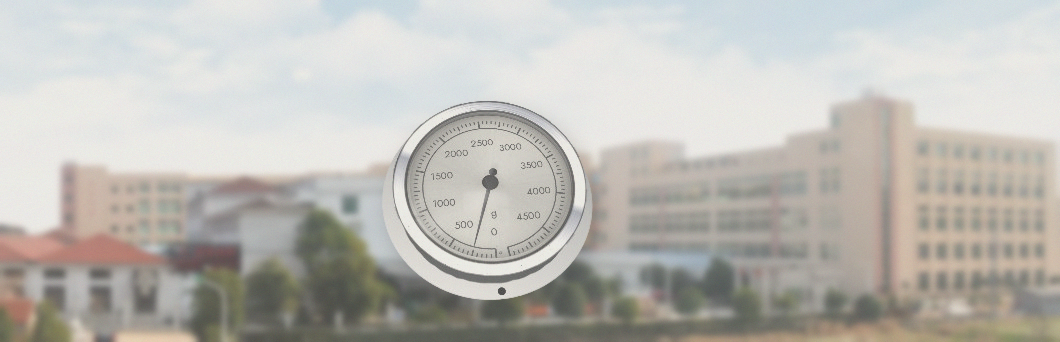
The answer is g 250
